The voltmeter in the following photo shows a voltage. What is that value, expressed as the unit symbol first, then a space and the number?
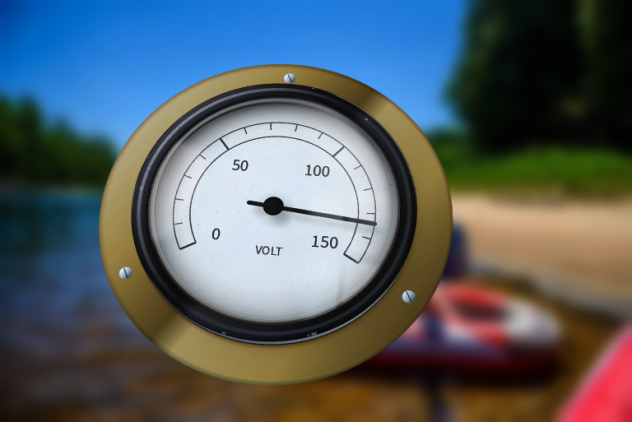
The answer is V 135
